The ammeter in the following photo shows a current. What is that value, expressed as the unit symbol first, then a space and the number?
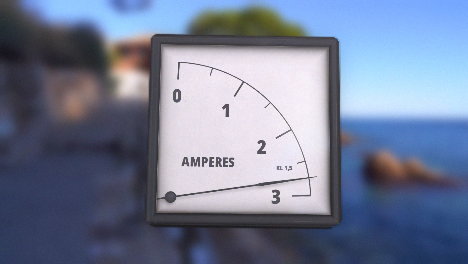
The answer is A 2.75
